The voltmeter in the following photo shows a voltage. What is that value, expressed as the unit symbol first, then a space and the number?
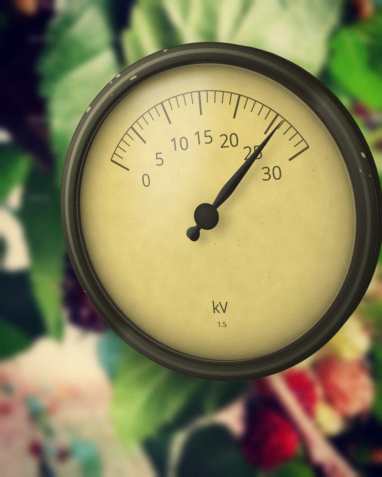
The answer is kV 26
